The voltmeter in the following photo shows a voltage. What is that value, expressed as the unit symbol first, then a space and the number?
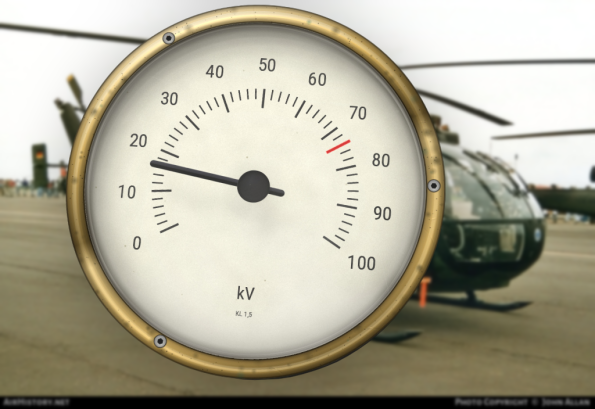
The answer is kV 16
